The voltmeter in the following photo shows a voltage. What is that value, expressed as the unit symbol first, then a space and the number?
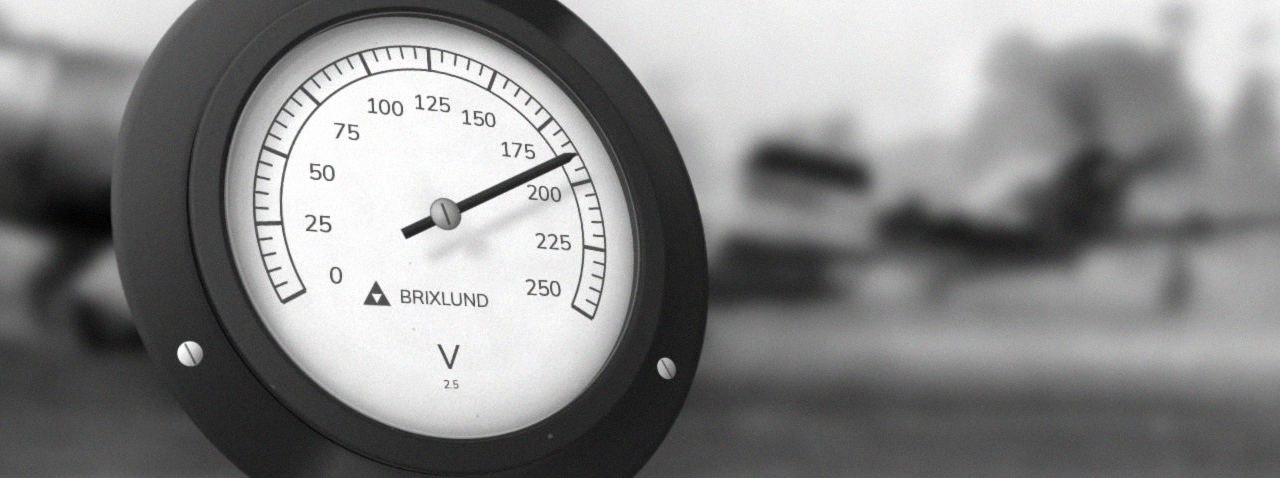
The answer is V 190
